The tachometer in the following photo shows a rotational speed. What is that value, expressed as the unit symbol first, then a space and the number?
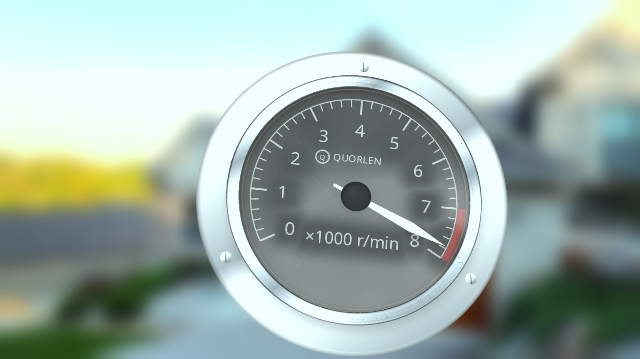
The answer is rpm 7800
